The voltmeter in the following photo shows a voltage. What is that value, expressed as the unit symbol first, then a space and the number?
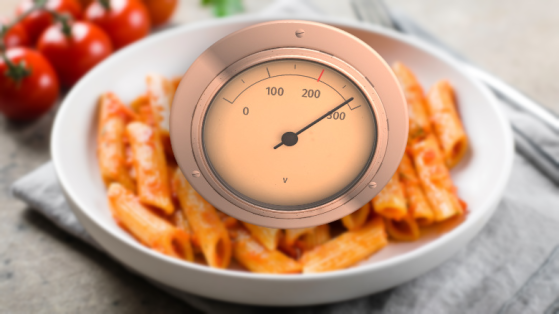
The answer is V 275
